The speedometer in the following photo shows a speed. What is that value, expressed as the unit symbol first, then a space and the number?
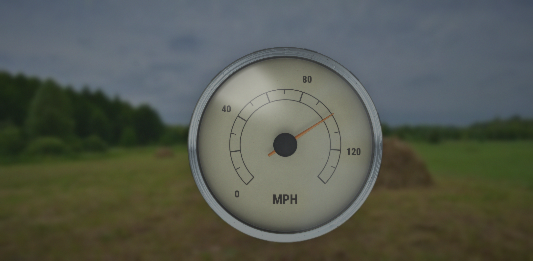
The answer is mph 100
